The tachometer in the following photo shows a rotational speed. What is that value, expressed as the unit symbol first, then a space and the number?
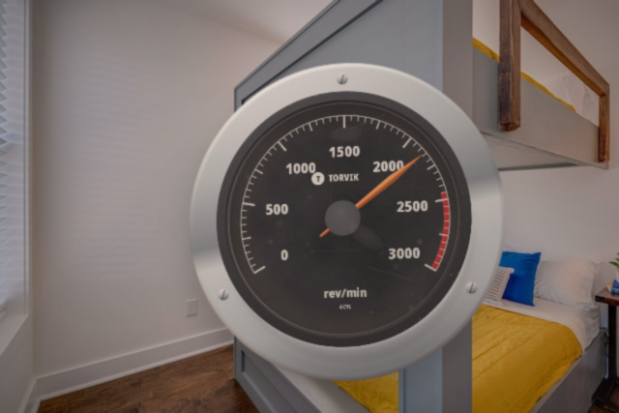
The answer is rpm 2150
